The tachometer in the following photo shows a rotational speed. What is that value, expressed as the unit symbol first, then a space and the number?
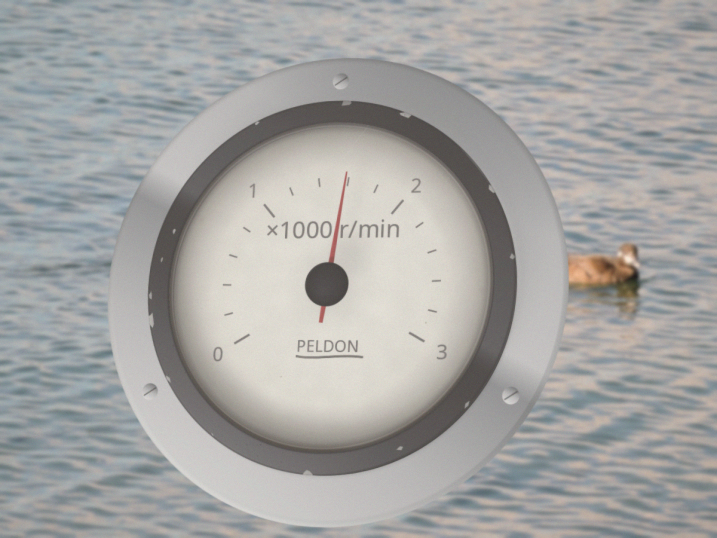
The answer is rpm 1600
